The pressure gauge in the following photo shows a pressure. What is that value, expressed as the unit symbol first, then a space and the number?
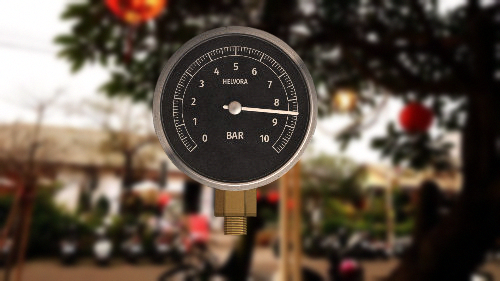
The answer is bar 8.5
